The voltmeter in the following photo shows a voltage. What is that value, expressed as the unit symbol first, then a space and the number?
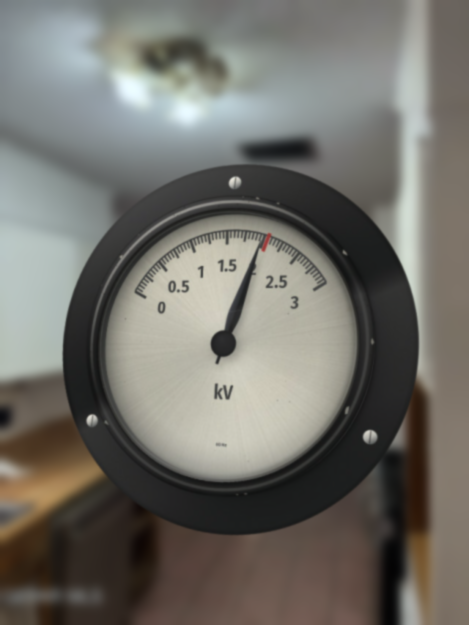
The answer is kV 2
